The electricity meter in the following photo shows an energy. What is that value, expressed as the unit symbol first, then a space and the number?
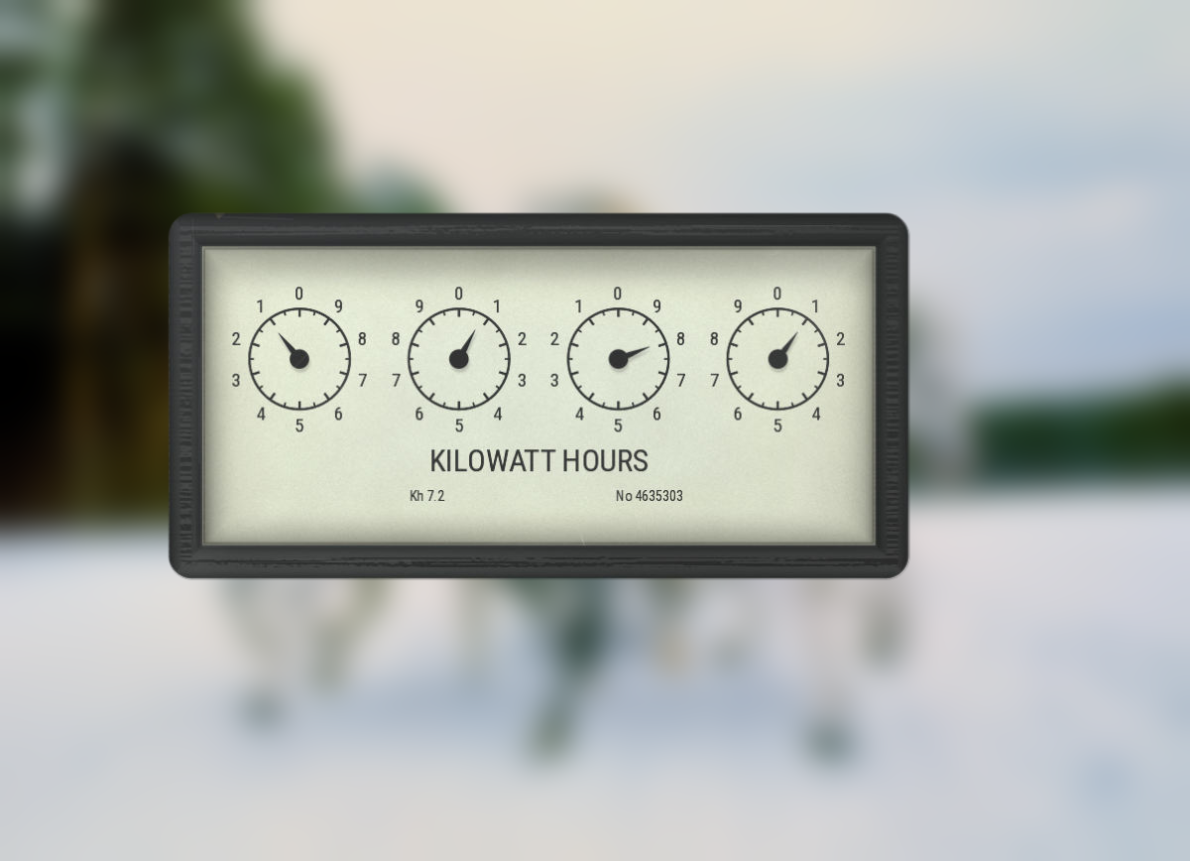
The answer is kWh 1081
